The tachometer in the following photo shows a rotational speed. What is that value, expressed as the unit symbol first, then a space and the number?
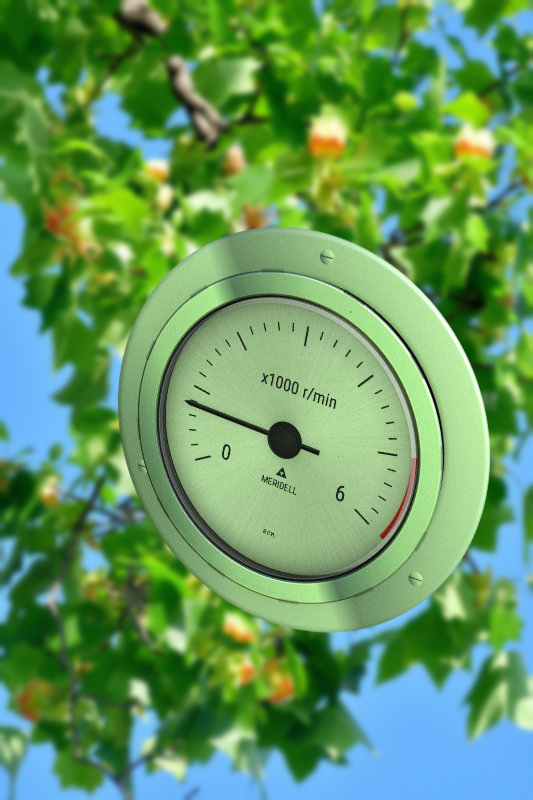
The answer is rpm 800
